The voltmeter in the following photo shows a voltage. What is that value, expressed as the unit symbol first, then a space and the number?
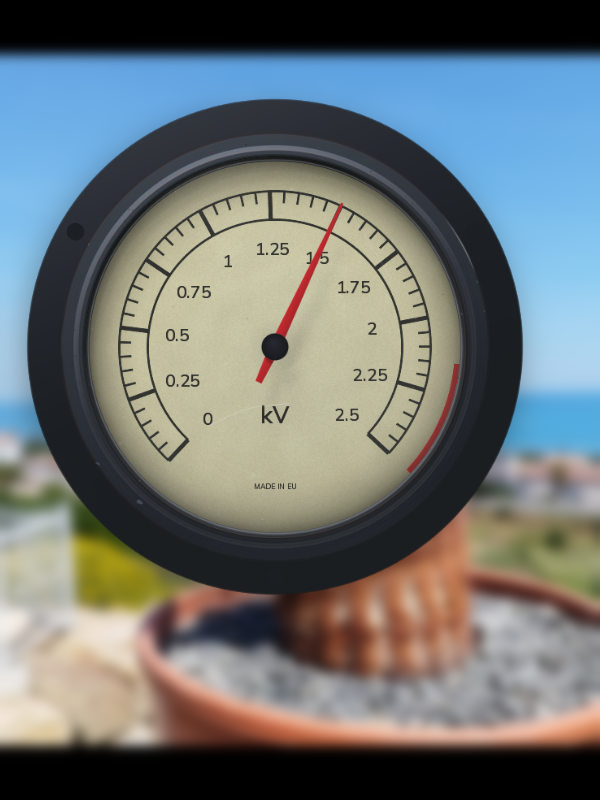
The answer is kV 1.5
